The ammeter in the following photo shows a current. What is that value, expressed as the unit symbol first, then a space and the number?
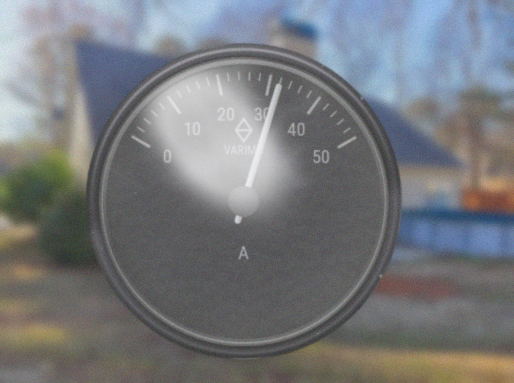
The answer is A 32
